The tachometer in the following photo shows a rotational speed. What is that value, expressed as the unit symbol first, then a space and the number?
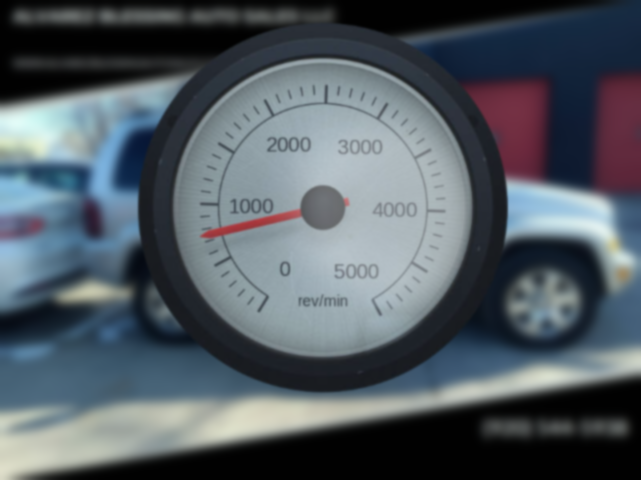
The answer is rpm 750
